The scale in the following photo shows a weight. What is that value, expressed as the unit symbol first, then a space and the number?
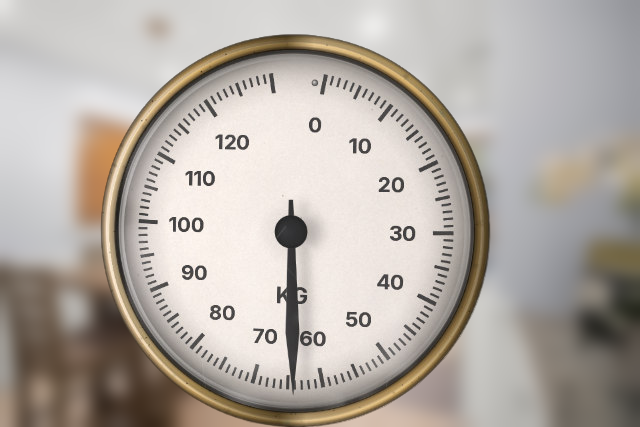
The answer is kg 64
